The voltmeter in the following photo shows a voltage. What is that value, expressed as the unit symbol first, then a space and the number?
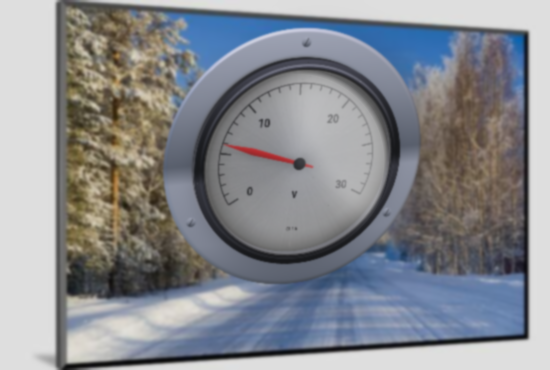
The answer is V 6
